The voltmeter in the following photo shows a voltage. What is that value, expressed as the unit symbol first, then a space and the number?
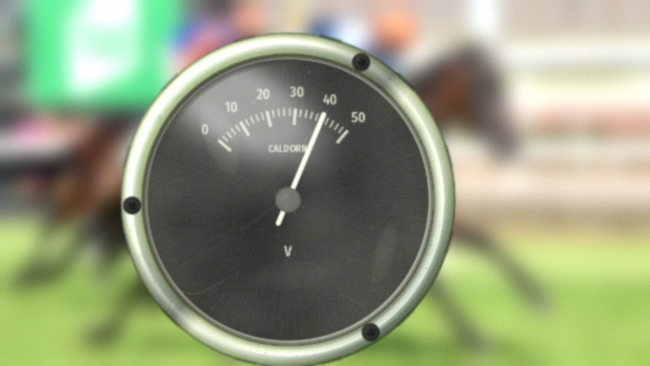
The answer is V 40
